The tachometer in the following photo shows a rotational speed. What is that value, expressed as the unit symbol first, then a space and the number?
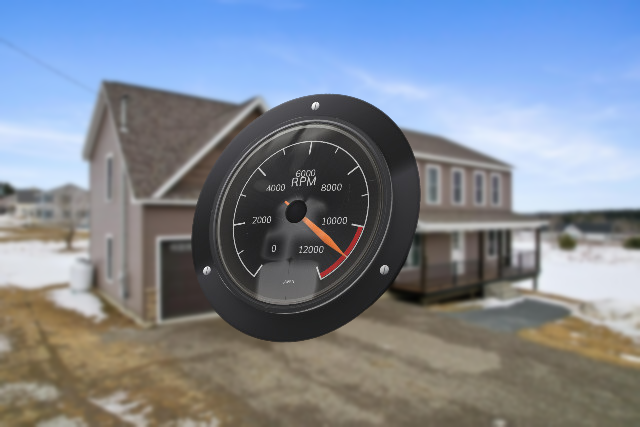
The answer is rpm 11000
